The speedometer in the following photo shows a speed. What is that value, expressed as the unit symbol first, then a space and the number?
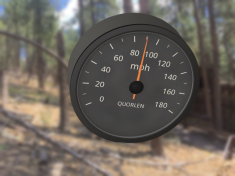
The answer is mph 90
